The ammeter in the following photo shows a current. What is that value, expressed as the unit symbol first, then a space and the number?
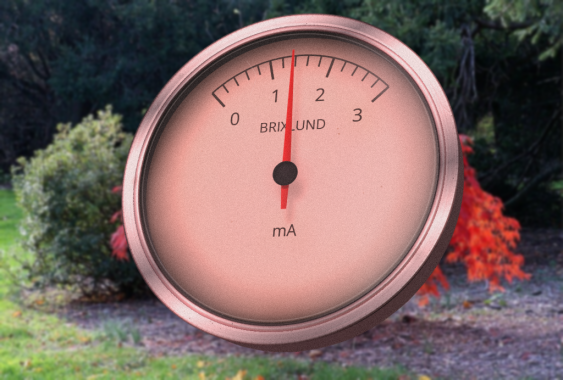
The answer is mA 1.4
